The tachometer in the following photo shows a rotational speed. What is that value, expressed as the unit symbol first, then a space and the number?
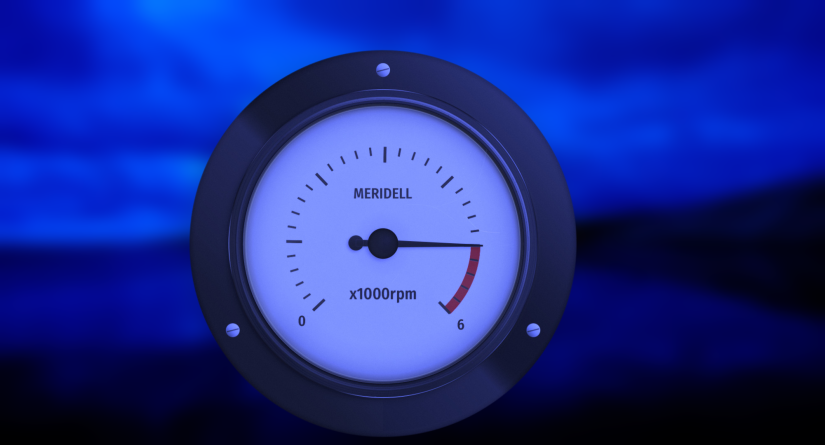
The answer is rpm 5000
